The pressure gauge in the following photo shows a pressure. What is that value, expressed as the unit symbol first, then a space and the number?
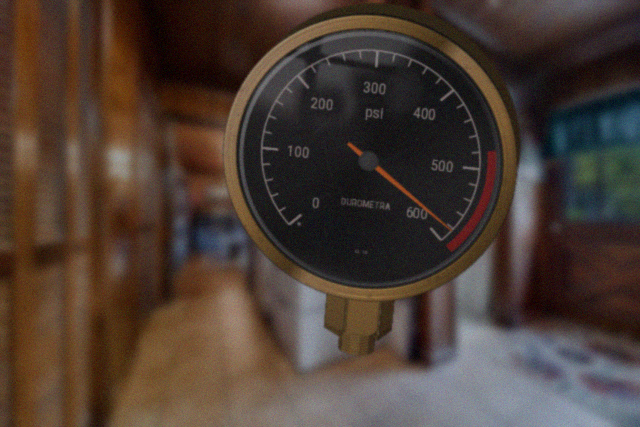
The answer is psi 580
